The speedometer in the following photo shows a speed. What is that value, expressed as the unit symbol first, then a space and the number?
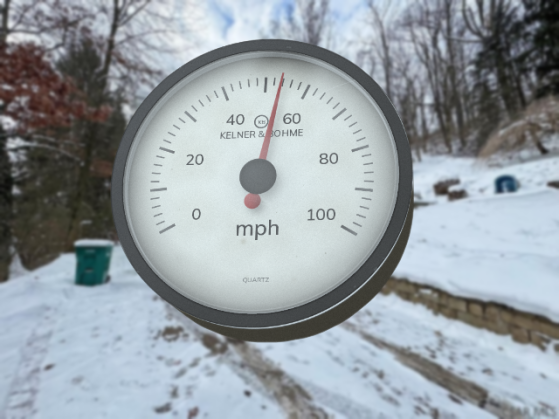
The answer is mph 54
